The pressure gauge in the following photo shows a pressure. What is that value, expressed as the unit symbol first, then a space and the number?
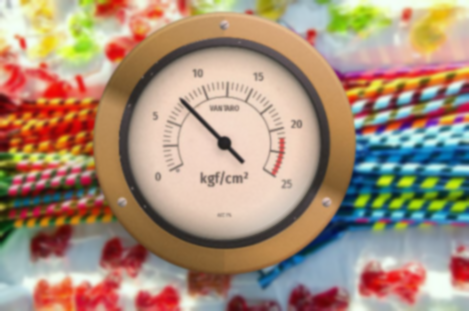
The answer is kg/cm² 7.5
